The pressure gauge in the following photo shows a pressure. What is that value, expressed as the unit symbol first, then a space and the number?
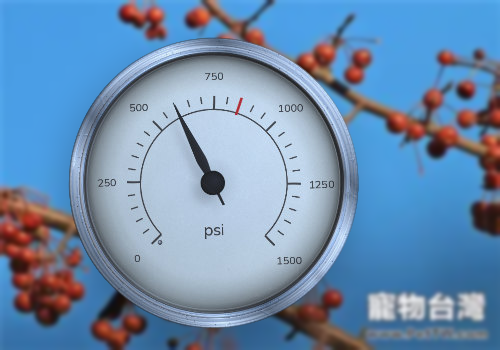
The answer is psi 600
